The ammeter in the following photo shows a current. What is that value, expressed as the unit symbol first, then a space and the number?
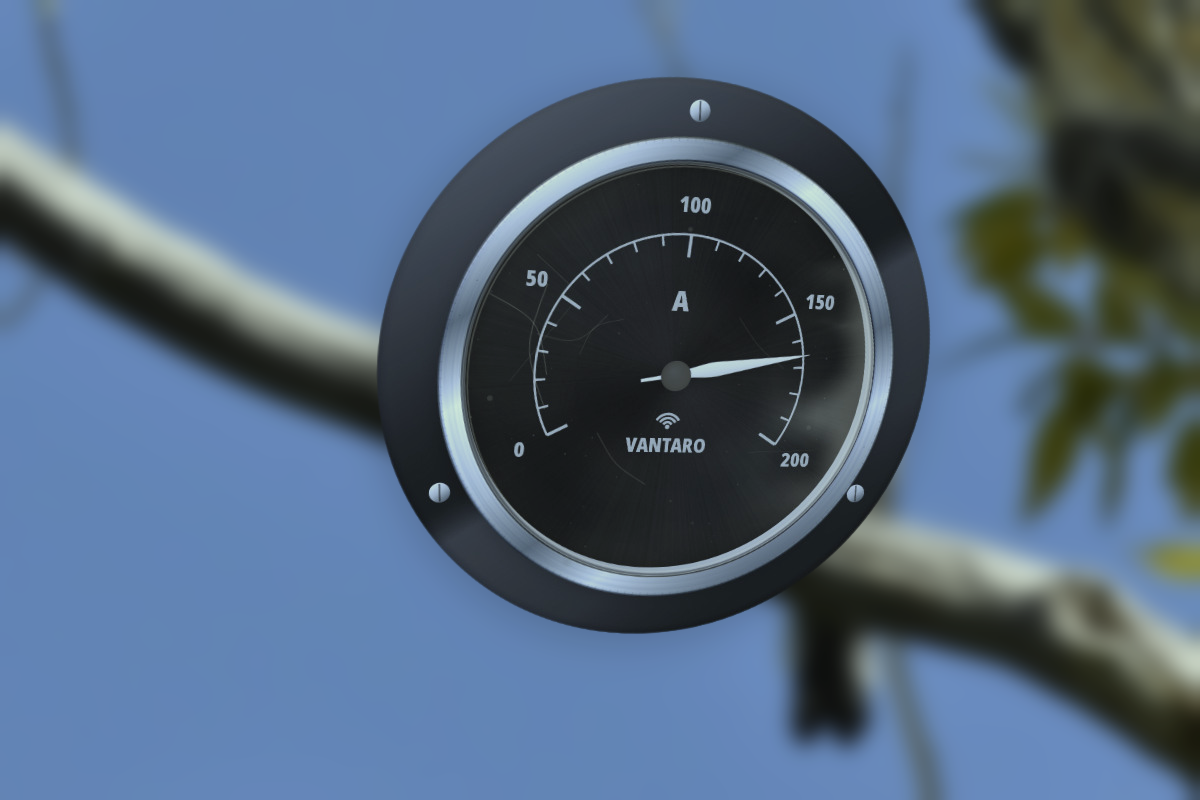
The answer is A 165
